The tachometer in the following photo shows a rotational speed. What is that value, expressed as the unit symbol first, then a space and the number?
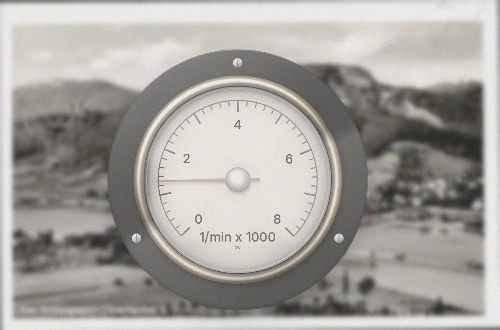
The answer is rpm 1300
